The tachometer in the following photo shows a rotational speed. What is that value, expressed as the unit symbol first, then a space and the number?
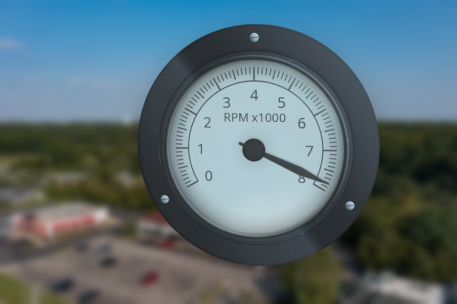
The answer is rpm 7800
